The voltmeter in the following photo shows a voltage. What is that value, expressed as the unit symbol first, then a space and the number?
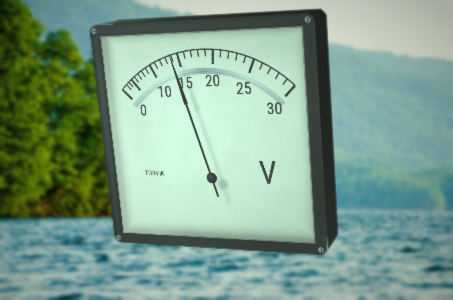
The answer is V 14
